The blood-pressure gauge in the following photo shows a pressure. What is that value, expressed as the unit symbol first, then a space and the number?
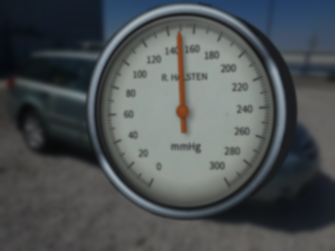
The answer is mmHg 150
